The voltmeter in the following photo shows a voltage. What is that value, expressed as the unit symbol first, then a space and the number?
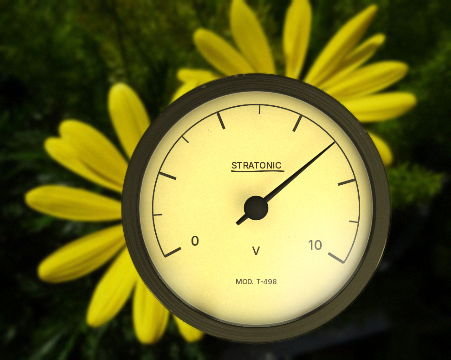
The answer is V 7
